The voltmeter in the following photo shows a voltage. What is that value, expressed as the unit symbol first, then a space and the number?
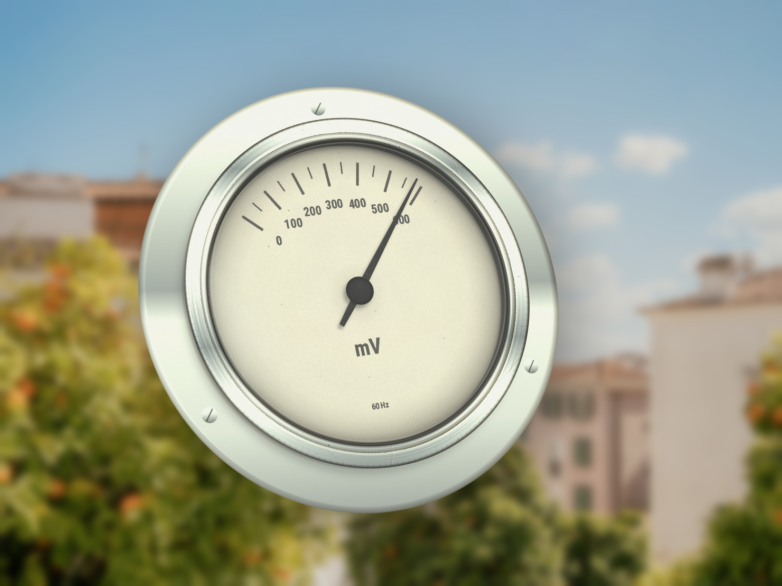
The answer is mV 575
